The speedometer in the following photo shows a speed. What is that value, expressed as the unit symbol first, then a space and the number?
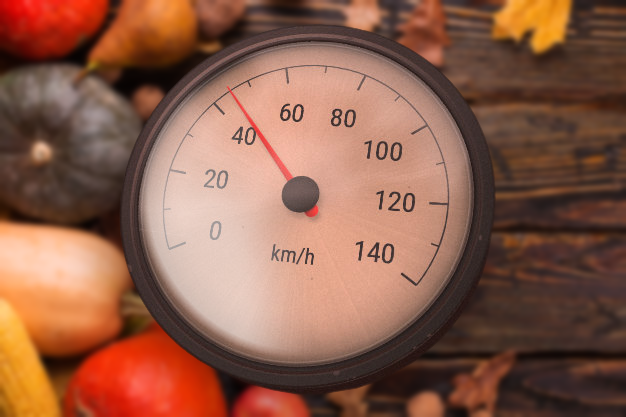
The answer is km/h 45
